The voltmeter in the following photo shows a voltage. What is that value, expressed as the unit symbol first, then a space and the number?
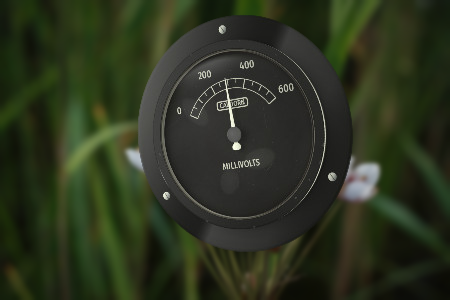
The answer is mV 300
